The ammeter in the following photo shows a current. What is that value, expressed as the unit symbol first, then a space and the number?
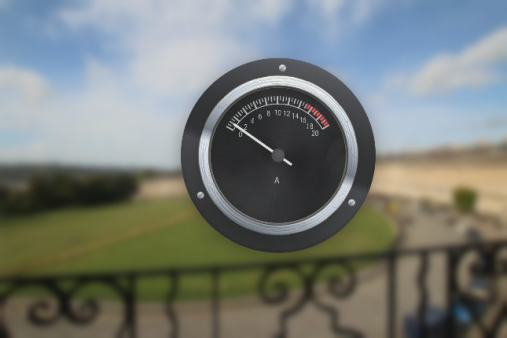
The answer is A 1
